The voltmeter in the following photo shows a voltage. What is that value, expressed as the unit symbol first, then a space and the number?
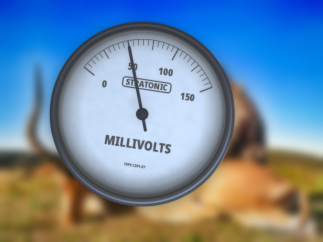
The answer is mV 50
